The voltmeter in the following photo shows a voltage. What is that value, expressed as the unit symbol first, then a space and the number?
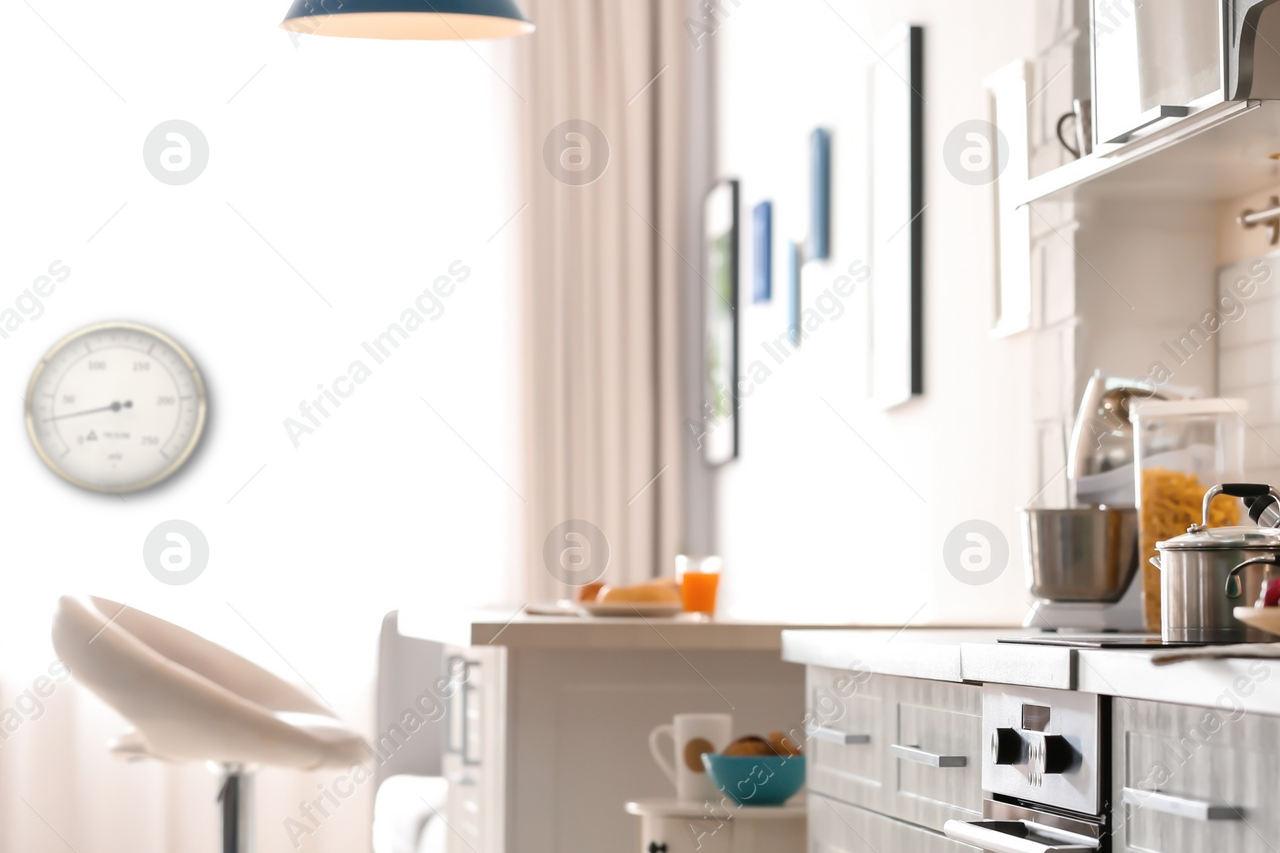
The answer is mV 30
